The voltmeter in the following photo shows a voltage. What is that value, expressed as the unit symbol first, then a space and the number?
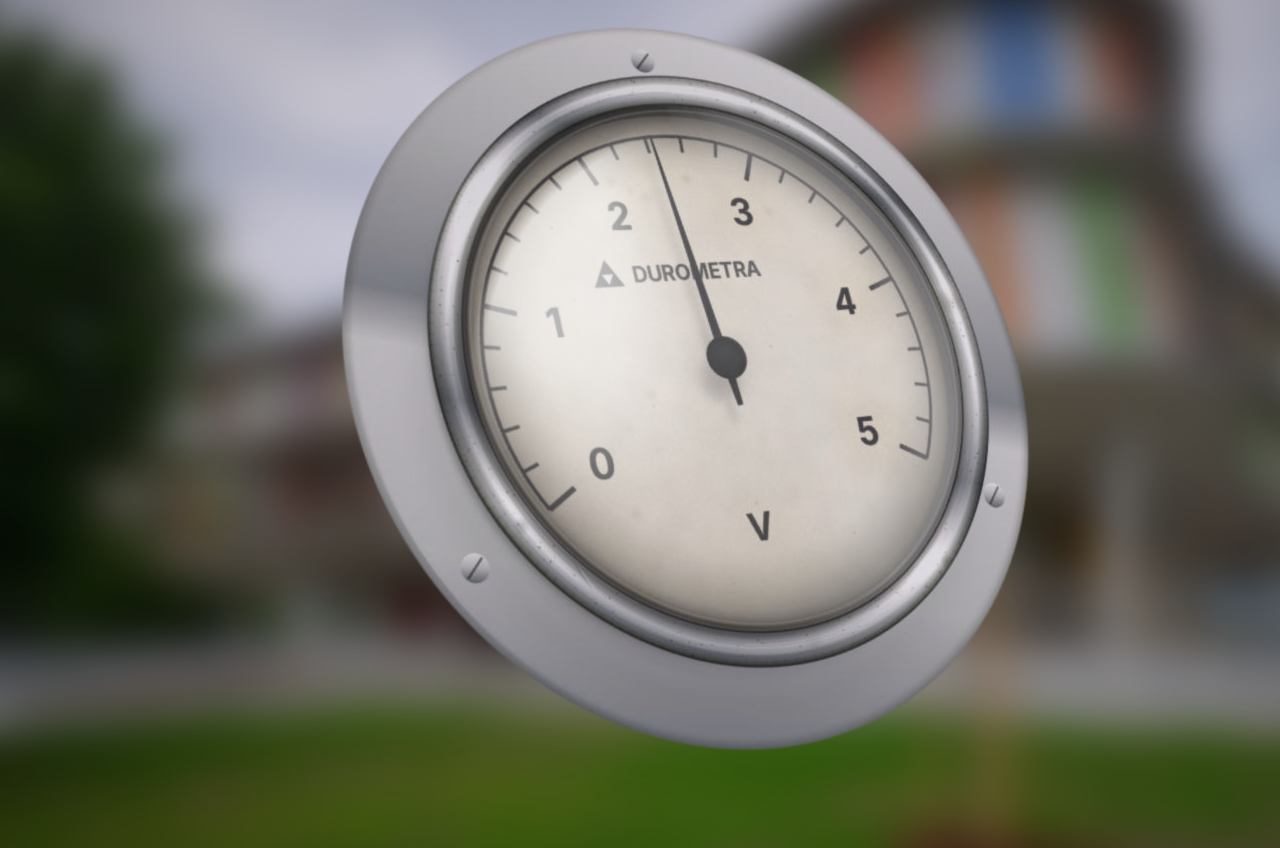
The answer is V 2.4
